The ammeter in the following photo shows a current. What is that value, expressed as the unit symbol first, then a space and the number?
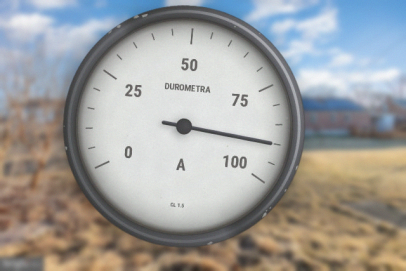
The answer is A 90
